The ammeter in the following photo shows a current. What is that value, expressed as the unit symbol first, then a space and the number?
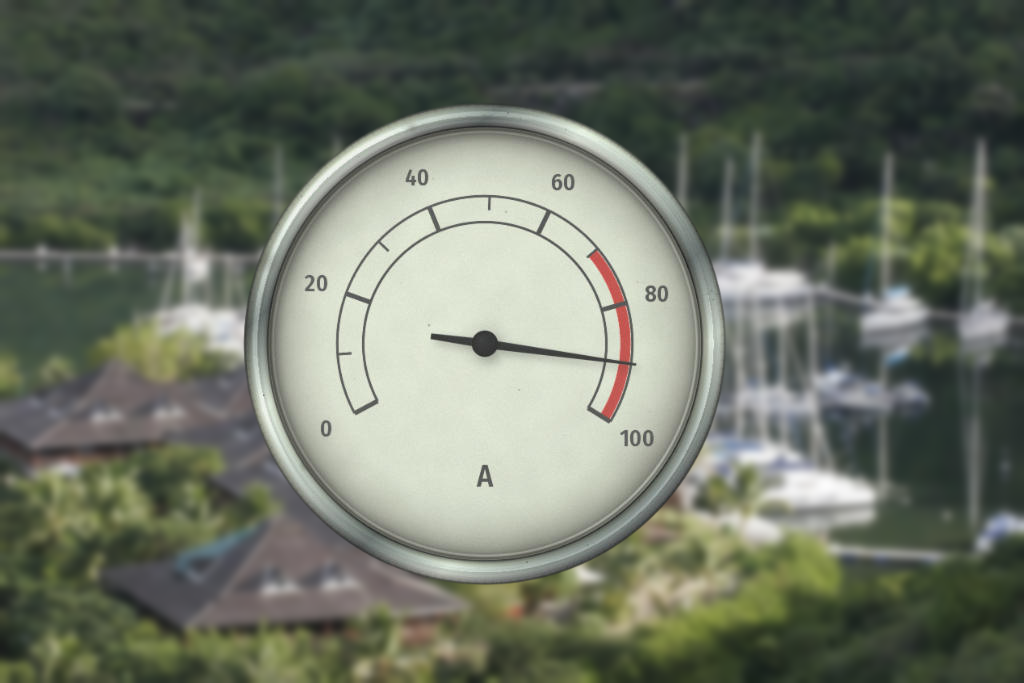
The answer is A 90
